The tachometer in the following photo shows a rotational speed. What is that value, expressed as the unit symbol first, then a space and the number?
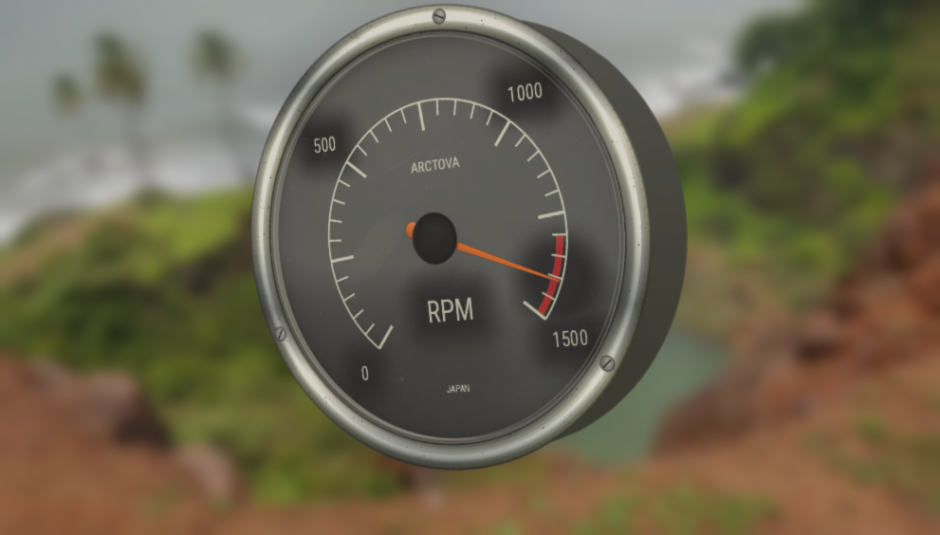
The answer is rpm 1400
